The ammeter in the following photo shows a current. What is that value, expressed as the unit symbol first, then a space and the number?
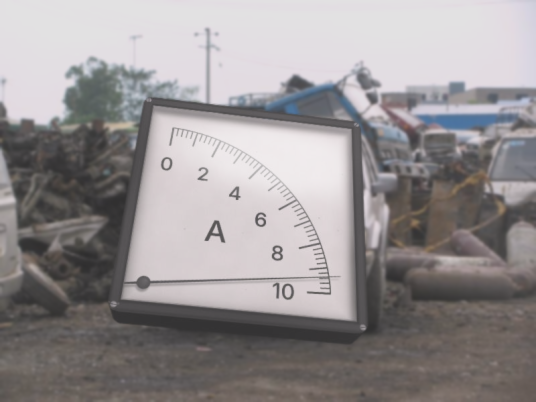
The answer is A 9.4
